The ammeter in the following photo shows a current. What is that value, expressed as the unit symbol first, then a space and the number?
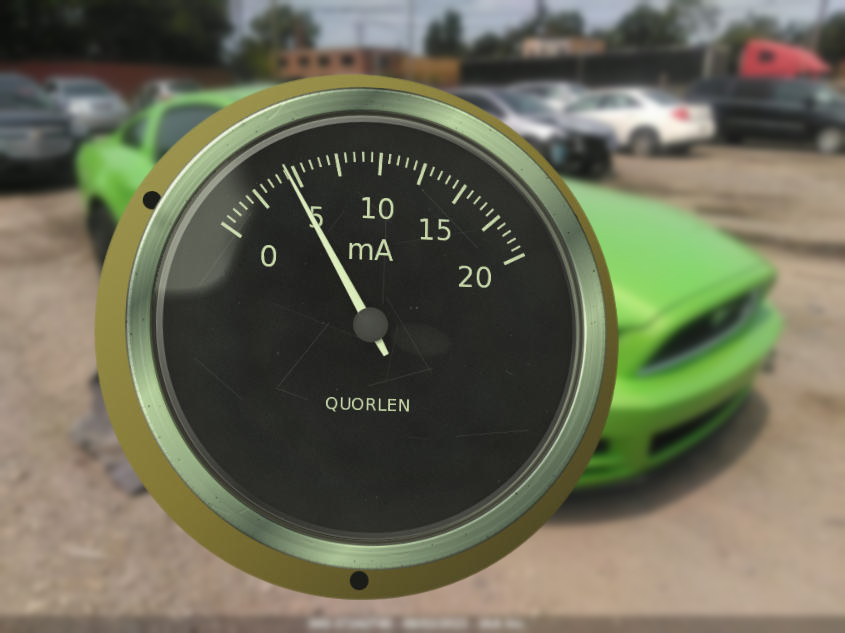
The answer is mA 4.5
